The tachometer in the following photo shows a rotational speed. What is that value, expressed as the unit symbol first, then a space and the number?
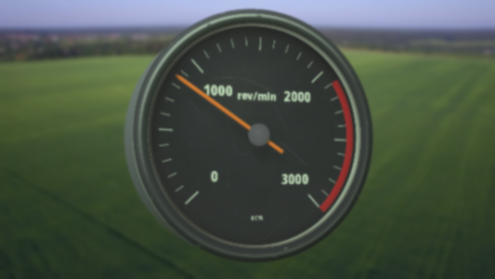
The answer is rpm 850
